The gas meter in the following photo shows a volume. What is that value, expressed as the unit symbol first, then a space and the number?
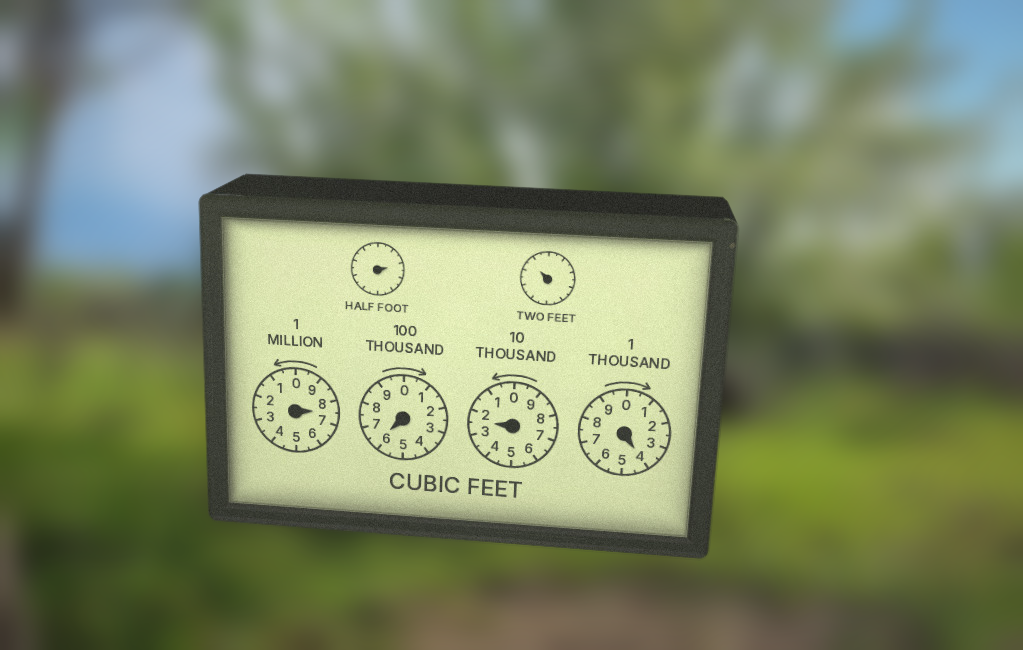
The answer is ft³ 762400
